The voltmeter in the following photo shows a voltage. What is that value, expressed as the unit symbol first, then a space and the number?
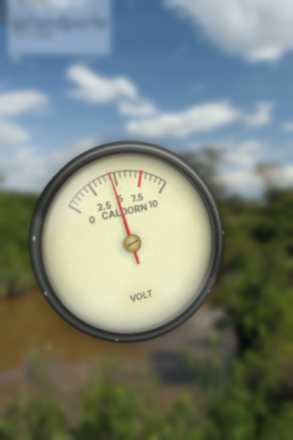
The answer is V 4.5
